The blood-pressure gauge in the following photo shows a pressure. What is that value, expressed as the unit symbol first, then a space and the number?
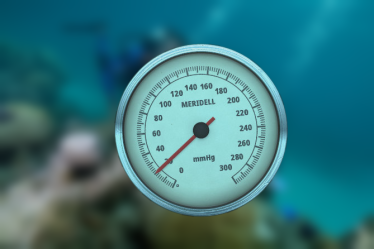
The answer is mmHg 20
